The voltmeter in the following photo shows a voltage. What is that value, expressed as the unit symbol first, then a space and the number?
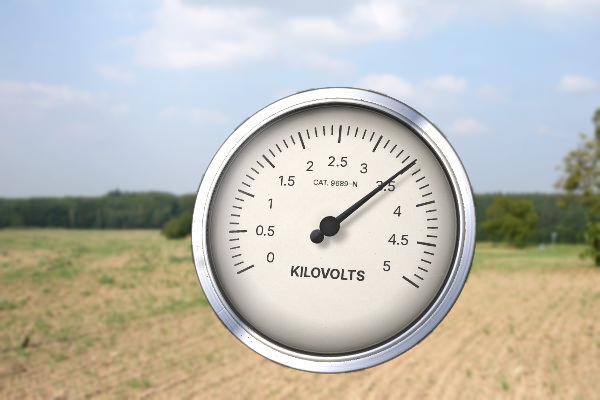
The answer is kV 3.5
